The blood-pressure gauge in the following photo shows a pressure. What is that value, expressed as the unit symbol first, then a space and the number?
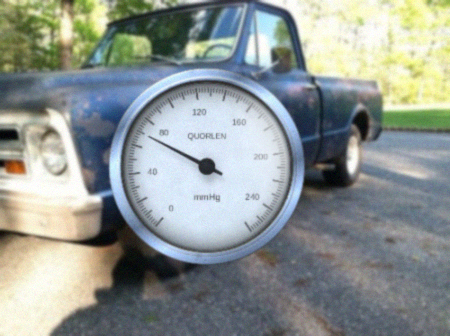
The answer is mmHg 70
